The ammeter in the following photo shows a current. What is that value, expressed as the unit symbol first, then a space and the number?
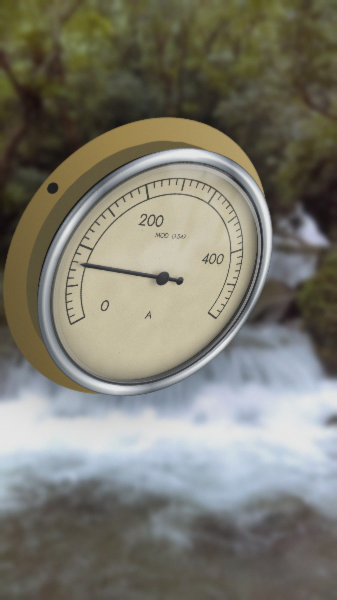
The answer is A 80
